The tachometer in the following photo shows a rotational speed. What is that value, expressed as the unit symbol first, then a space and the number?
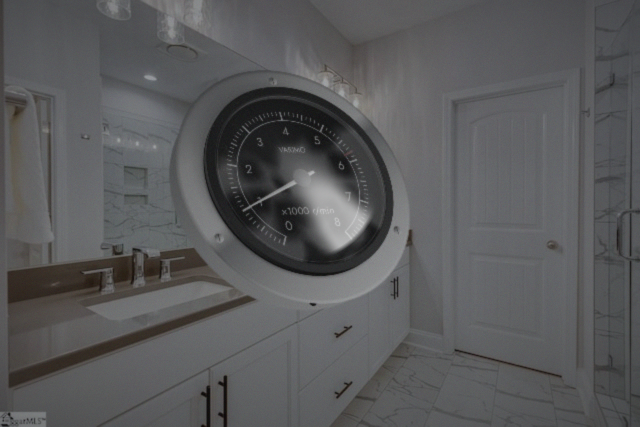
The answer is rpm 1000
